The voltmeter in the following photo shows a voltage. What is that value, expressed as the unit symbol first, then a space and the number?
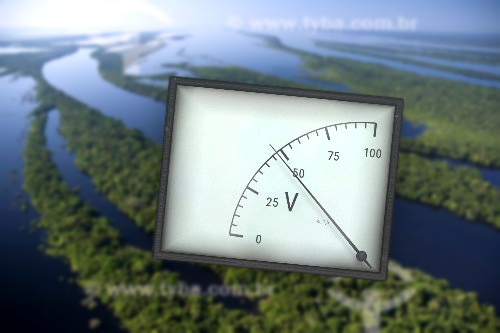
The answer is V 47.5
